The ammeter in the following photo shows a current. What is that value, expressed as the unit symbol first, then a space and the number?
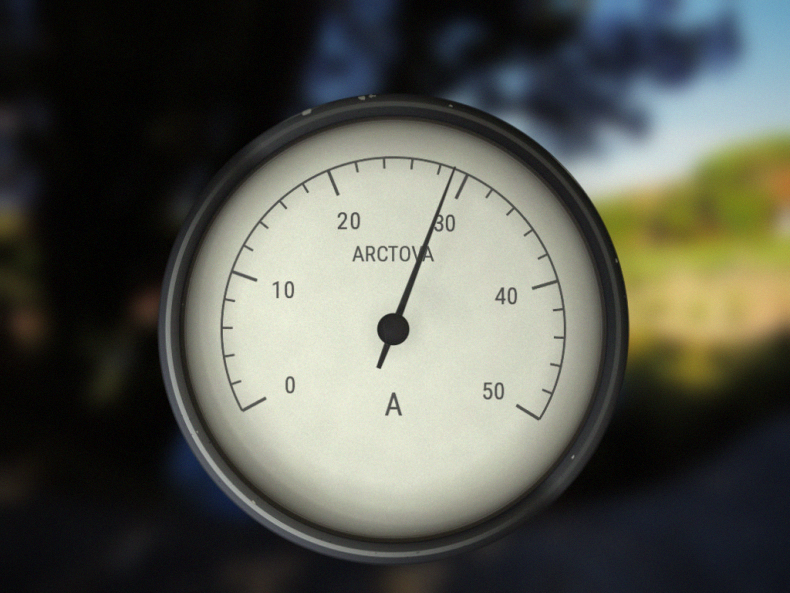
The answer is A 29
